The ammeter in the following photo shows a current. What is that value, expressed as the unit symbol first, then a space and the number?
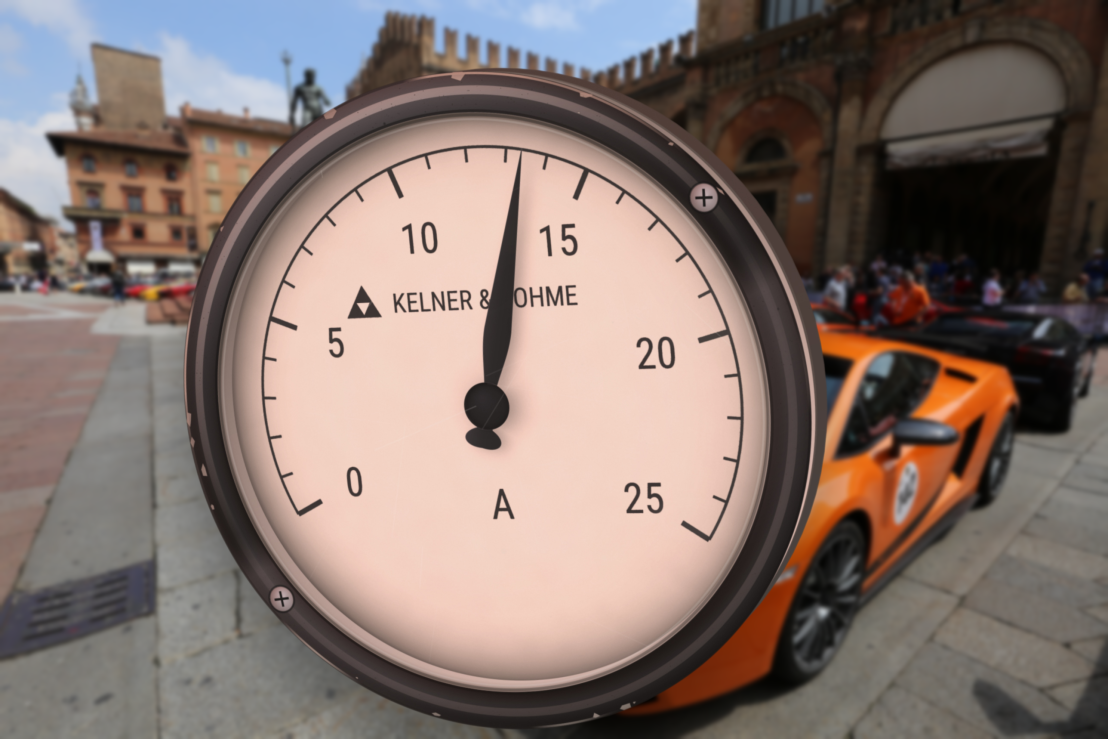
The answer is A 13.5
